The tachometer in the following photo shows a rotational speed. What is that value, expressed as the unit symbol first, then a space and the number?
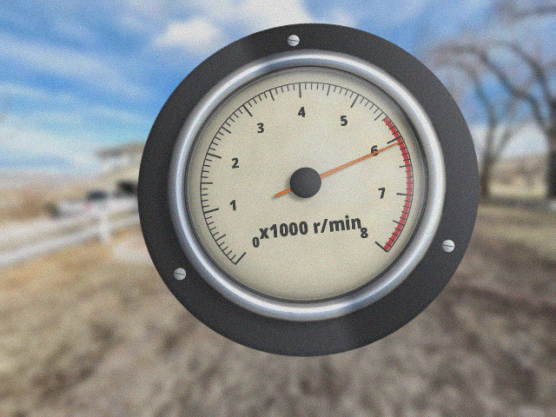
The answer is rpm 6100
